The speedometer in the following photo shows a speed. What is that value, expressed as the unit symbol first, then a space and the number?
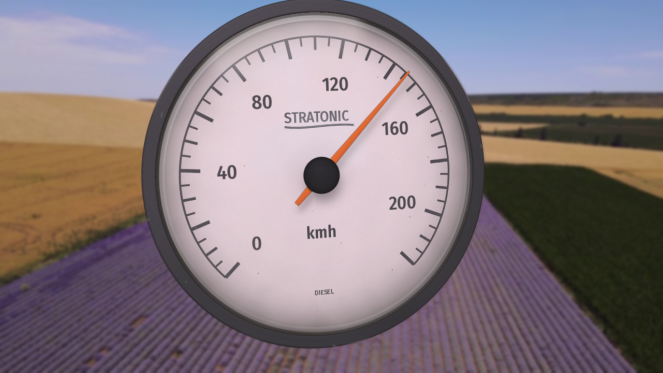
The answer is km/h 145
